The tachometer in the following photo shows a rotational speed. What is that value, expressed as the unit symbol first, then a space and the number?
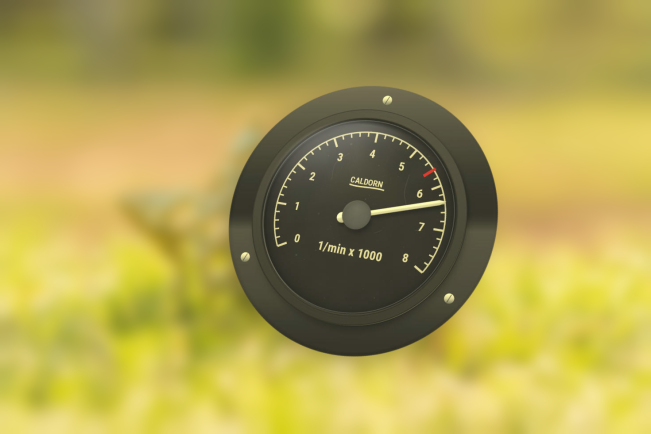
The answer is rpm 6400
